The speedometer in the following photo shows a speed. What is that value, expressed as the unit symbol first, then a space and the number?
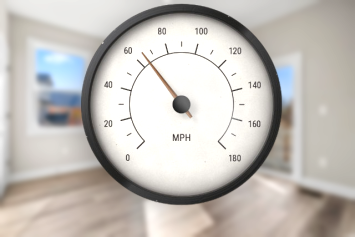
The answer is mph 65
